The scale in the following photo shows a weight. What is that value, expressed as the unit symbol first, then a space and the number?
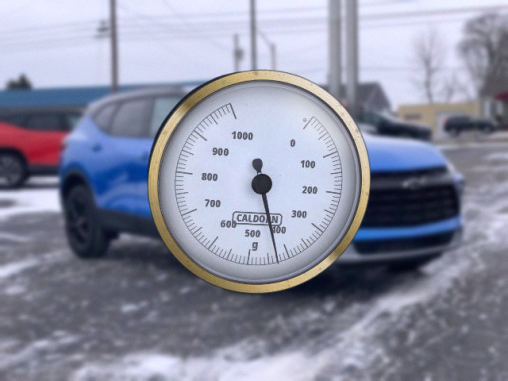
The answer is g 430
